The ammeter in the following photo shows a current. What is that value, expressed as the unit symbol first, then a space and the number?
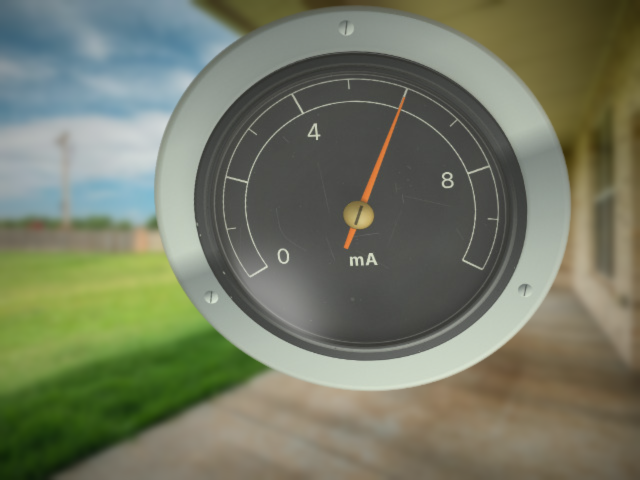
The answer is mA 6
